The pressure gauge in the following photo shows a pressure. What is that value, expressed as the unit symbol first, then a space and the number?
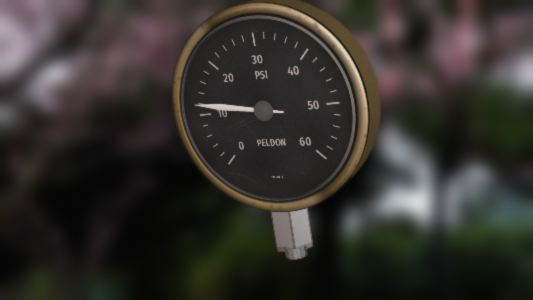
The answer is psi 12
